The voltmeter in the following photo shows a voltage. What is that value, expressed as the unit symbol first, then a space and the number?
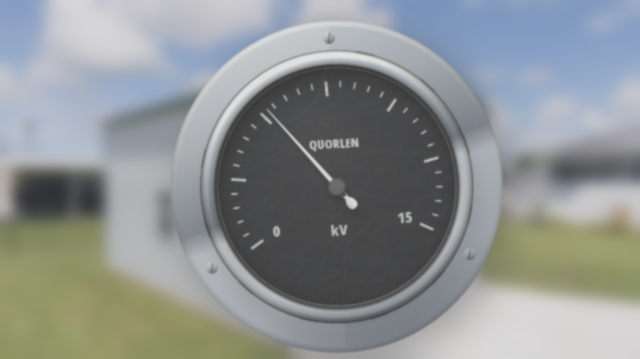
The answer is kV 5.25
